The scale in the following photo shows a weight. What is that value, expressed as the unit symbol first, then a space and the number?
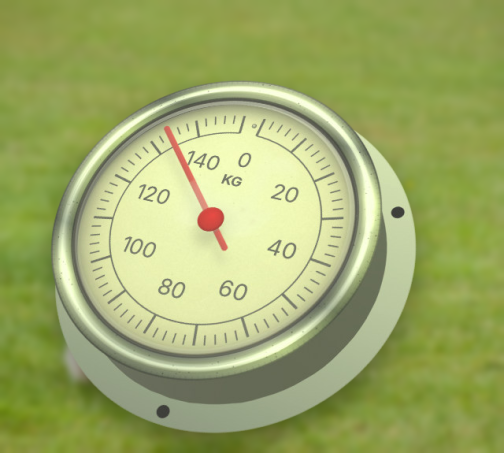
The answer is kg 134
